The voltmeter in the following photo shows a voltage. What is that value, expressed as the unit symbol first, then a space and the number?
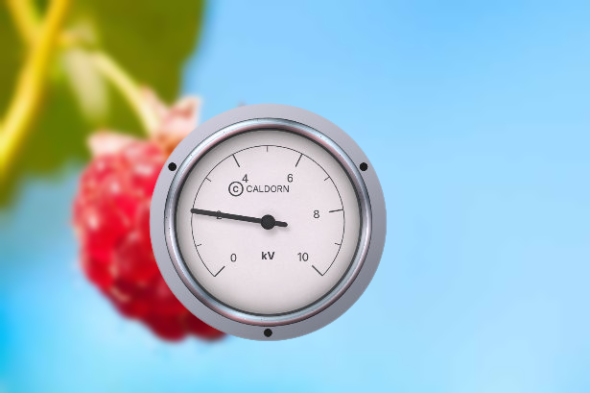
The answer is kV 2
